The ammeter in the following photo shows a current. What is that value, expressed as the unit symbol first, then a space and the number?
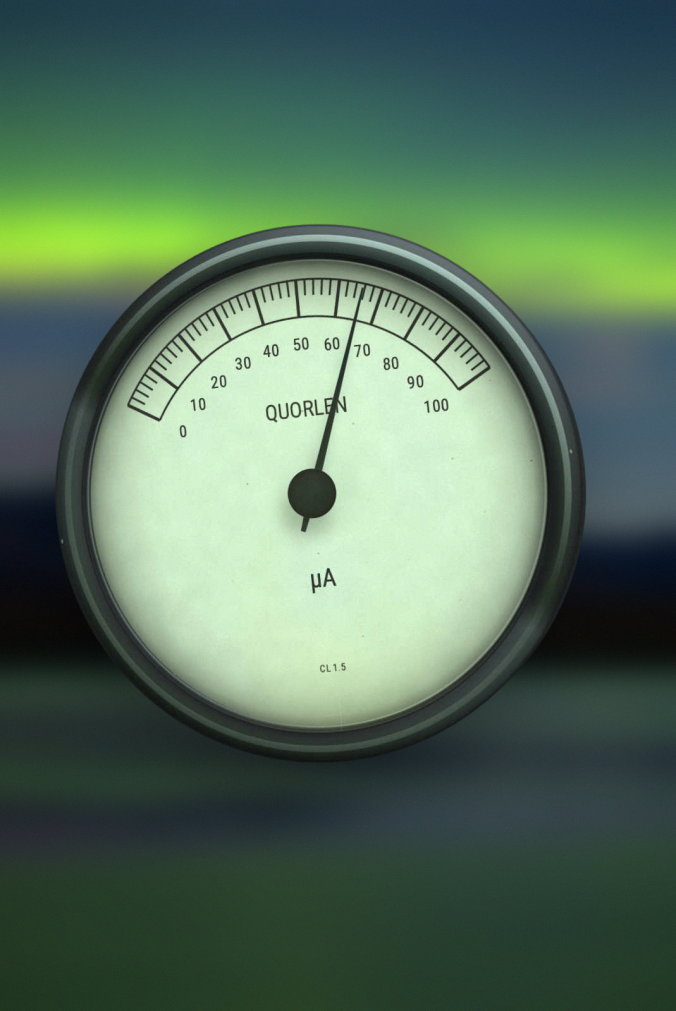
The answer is µA 66
